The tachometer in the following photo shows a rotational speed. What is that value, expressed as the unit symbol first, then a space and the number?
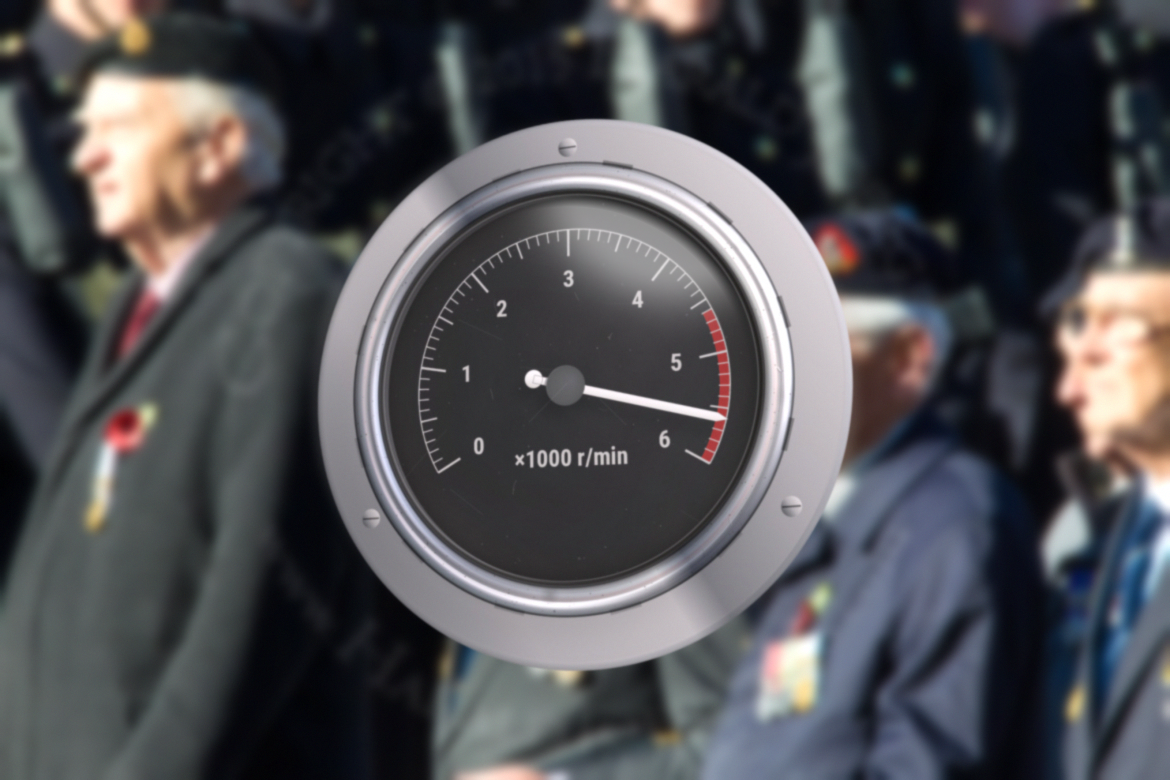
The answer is rpm 5600
